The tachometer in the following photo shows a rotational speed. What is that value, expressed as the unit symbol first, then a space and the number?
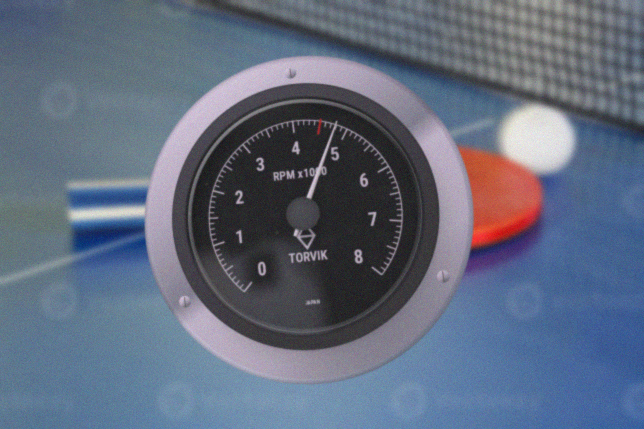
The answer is rpm 4800
